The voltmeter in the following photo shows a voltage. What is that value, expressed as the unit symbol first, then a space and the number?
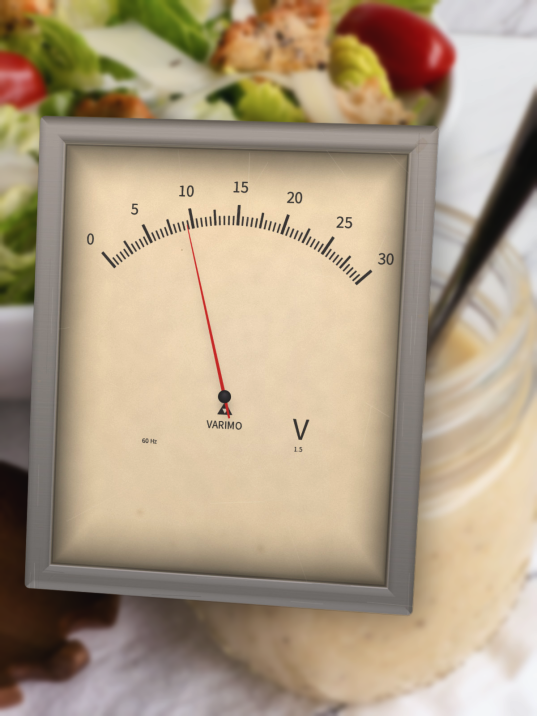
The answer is V 9.5
